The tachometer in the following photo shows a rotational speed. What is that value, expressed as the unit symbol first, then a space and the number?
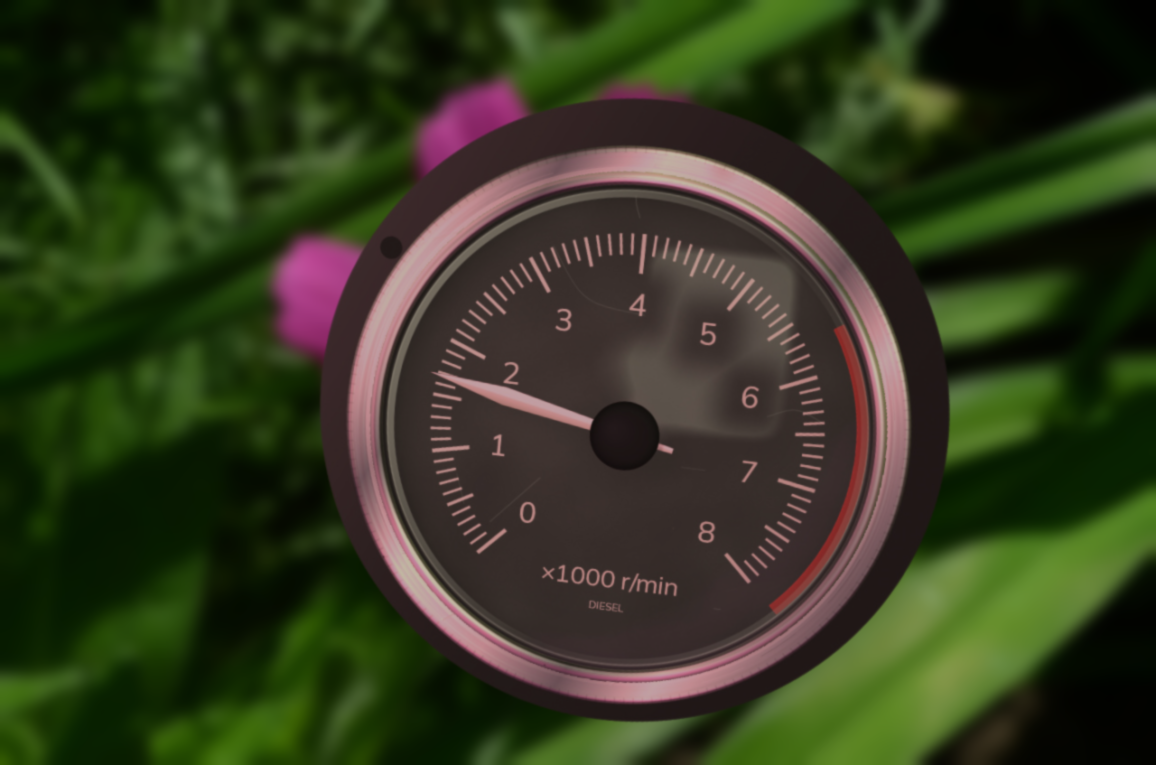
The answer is rpm 1700
